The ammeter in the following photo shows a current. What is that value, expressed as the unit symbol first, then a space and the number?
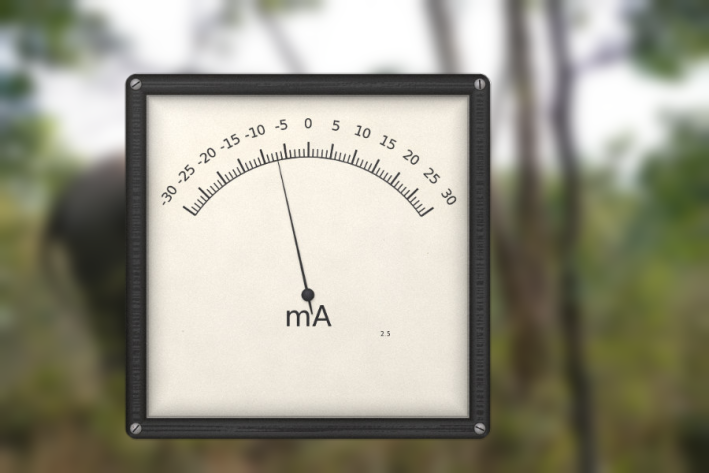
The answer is mA -7
